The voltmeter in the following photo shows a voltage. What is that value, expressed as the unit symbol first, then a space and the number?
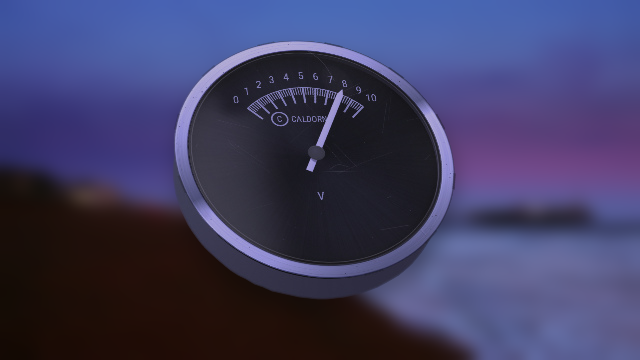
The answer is V 8
